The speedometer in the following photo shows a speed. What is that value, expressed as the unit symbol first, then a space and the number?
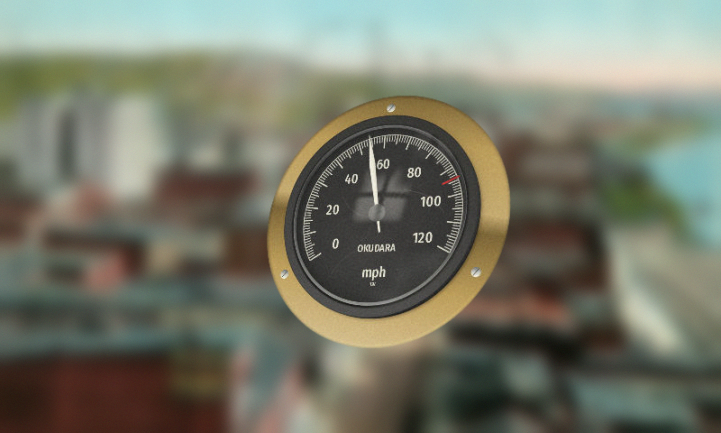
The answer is mph 55
